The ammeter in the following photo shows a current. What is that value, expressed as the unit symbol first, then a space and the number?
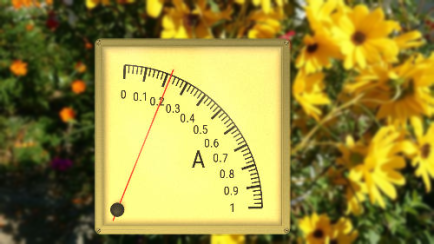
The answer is A 0.22
